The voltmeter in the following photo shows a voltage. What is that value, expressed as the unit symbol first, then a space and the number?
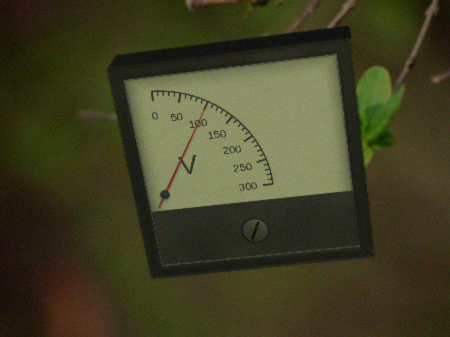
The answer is V 100
